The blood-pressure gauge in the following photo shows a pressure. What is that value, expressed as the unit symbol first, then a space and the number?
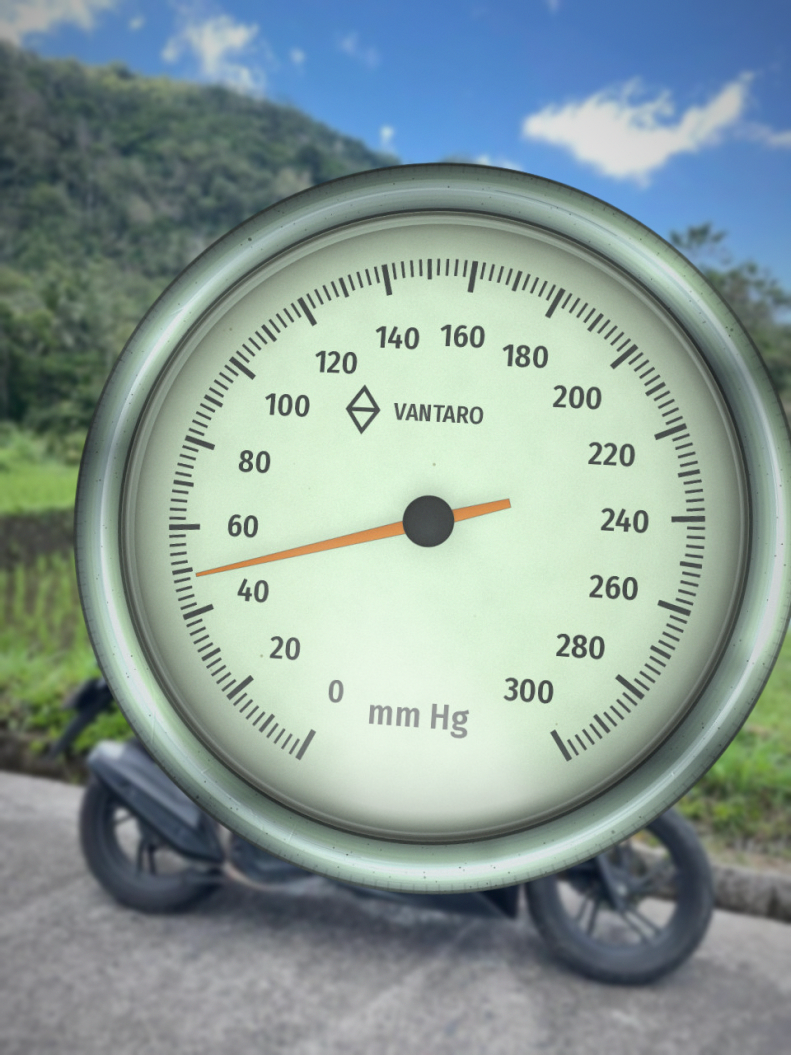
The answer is mmHg 48
